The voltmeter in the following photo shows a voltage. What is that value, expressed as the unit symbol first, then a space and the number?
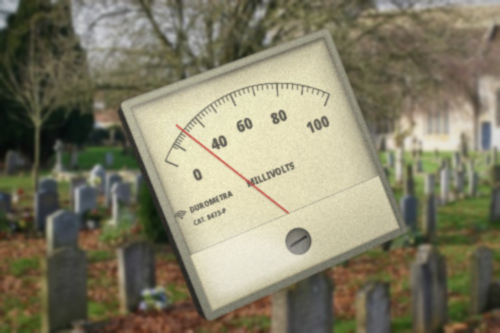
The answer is mV 30
